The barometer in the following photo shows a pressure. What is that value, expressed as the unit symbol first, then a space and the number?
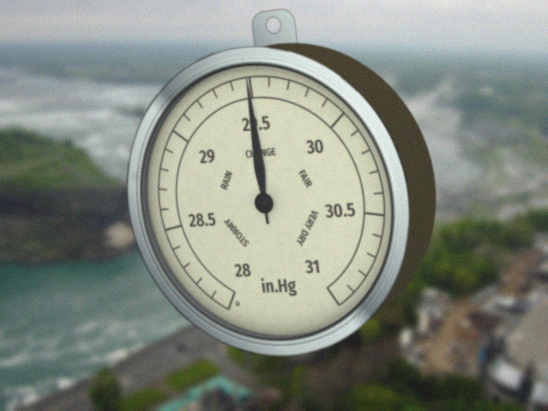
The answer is inHg 29.5
